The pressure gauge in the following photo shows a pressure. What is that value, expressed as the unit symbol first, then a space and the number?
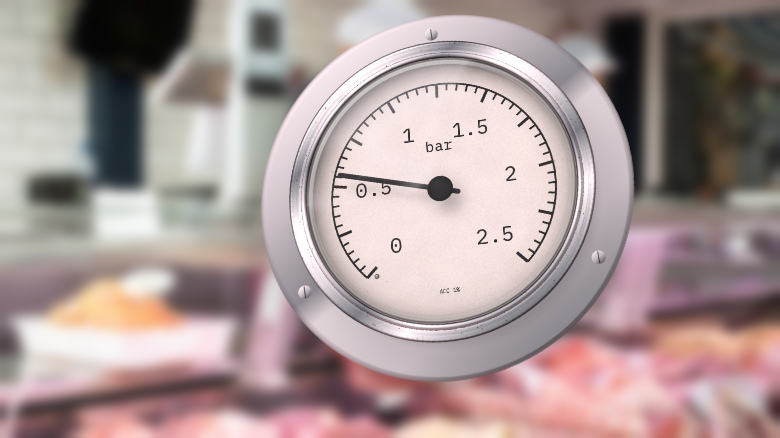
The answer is bar 0.55
